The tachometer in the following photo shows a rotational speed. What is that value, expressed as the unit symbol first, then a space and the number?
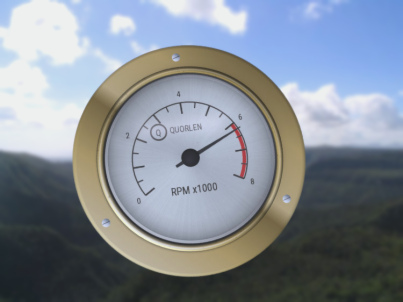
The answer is rpm 6250
